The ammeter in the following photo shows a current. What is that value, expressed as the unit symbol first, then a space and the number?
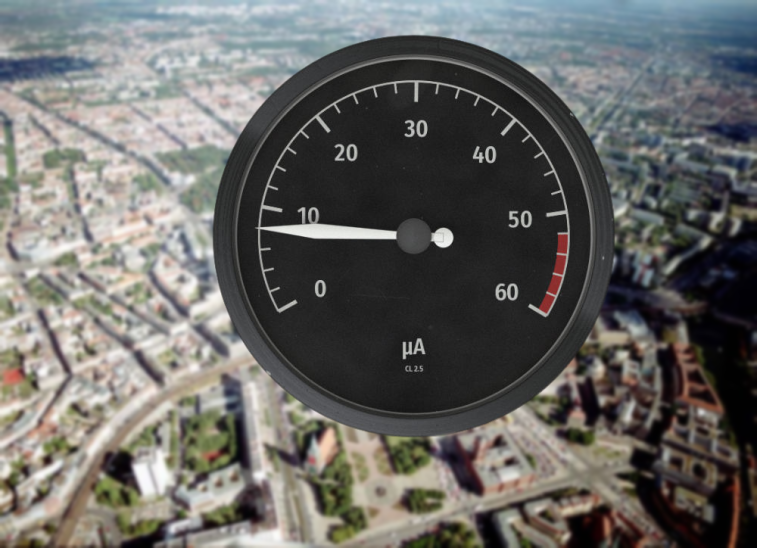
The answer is µA 8
